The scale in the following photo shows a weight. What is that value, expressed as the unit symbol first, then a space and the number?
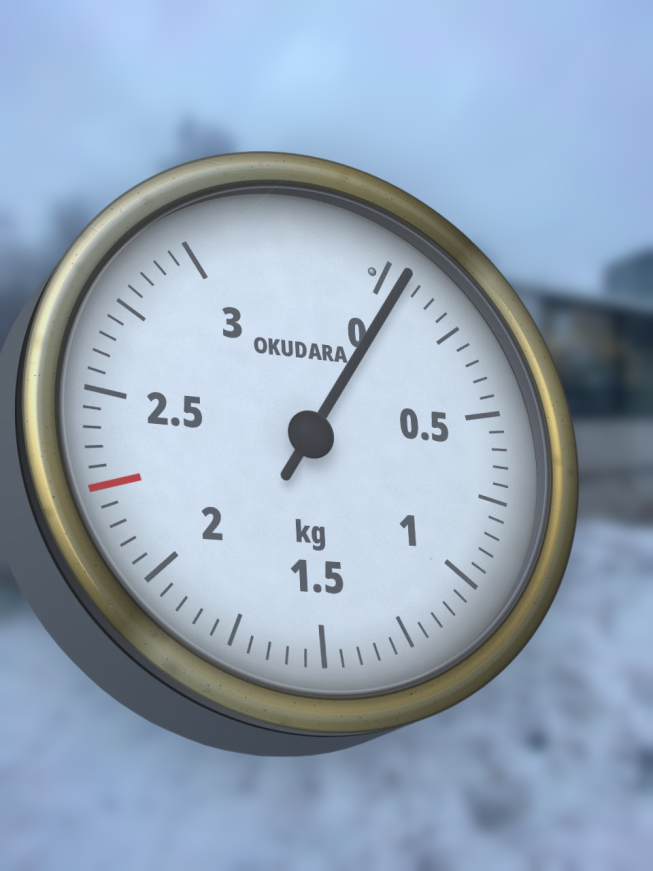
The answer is kg 0.05
